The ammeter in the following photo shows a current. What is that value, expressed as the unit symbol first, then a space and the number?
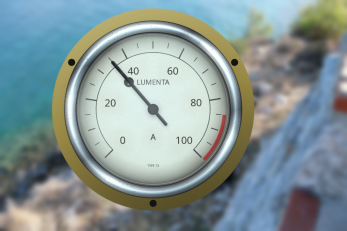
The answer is A 35
